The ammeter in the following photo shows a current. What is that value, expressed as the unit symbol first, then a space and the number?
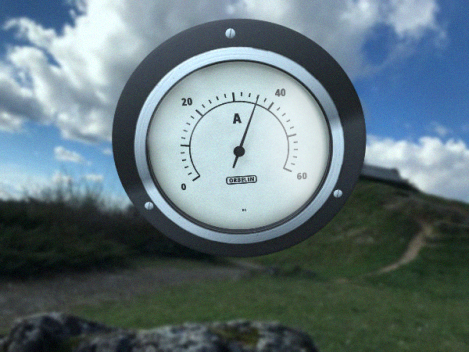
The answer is A 36
